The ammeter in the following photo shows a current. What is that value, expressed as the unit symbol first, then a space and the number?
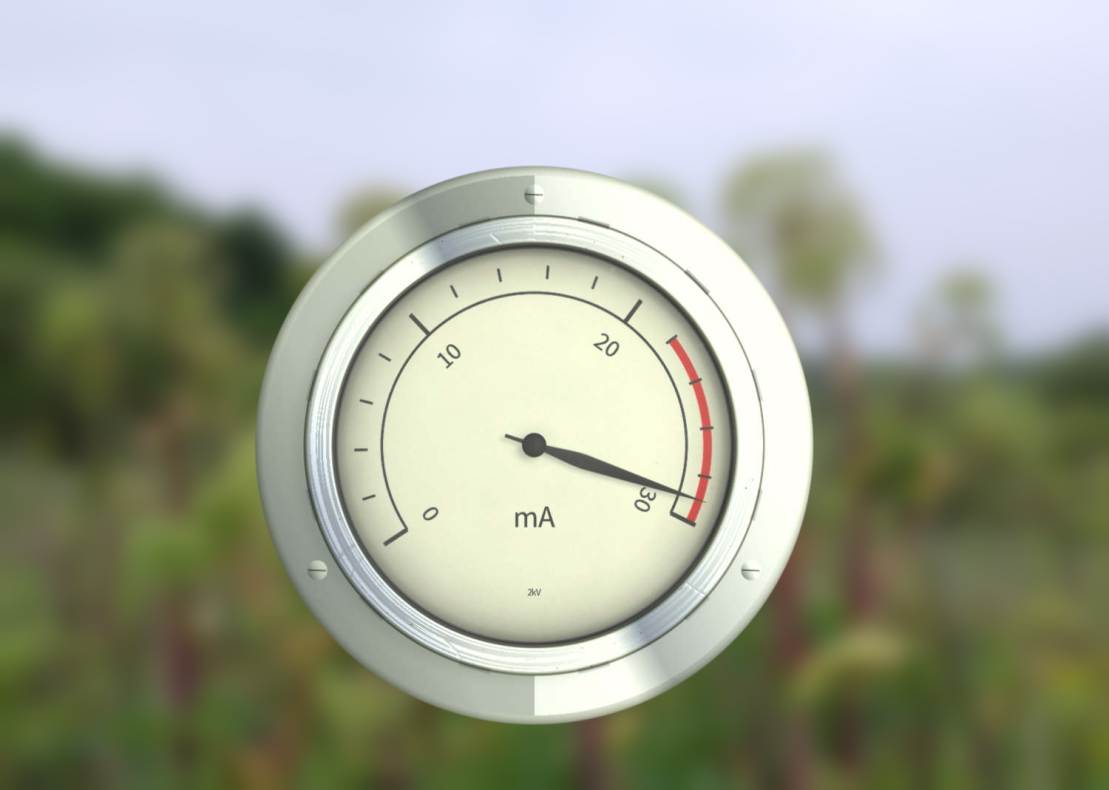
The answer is mA 29
